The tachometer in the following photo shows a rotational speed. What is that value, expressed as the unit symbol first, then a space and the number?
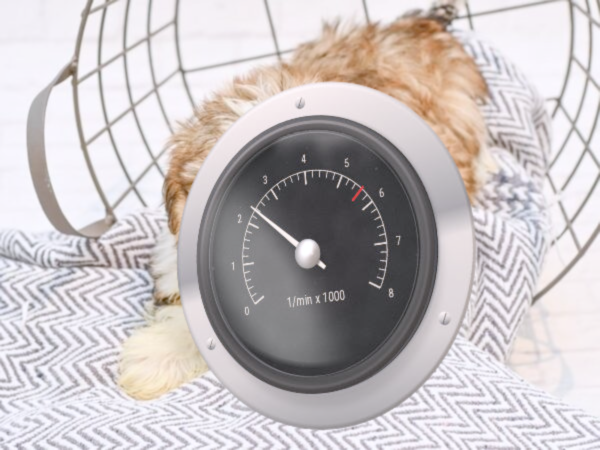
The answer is rpm 2400
